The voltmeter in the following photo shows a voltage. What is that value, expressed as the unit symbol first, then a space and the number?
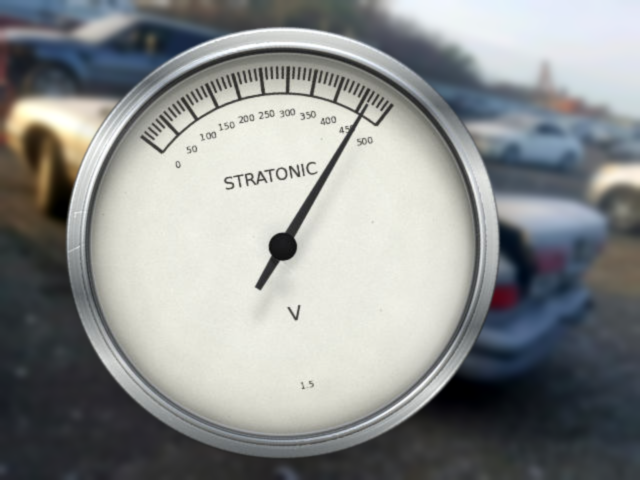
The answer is V 460
